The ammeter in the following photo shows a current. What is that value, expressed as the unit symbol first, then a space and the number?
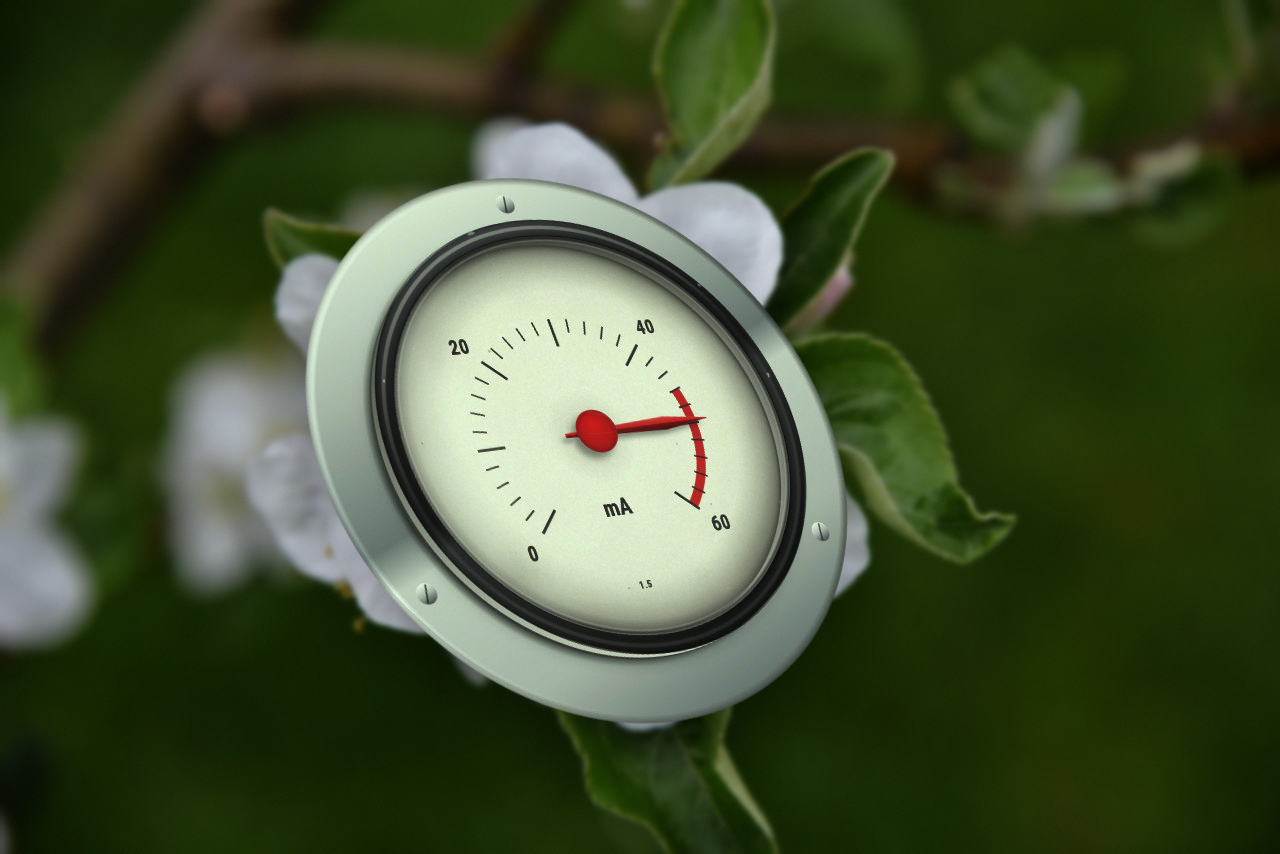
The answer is mA 50
